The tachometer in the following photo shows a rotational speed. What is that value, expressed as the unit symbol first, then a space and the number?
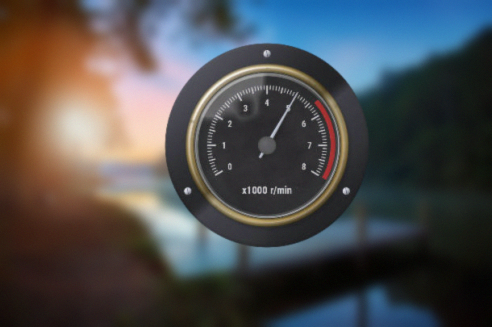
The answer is rpm 5000
